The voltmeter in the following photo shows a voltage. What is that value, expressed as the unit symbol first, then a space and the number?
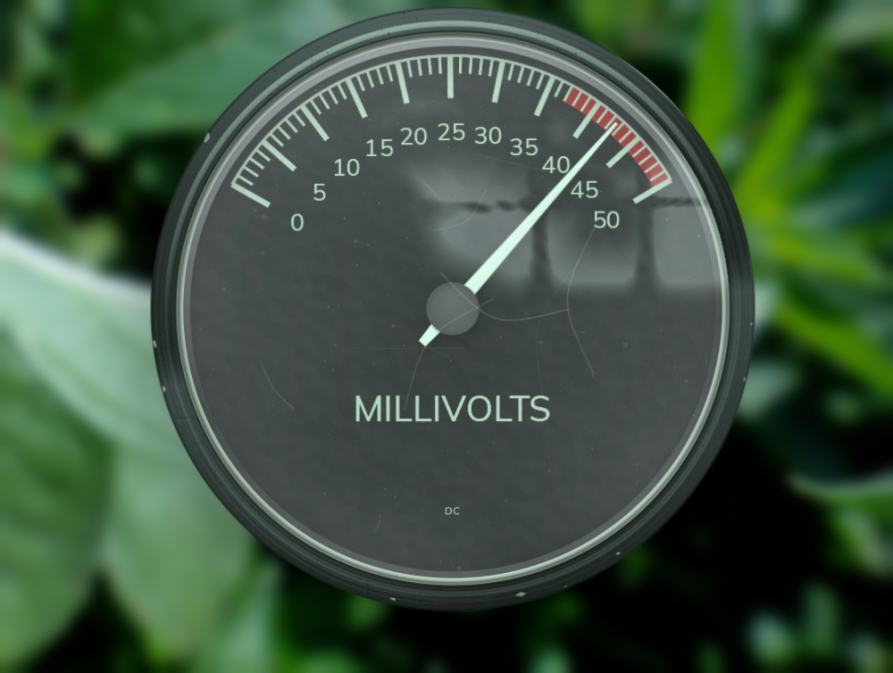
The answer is mV 42.5
